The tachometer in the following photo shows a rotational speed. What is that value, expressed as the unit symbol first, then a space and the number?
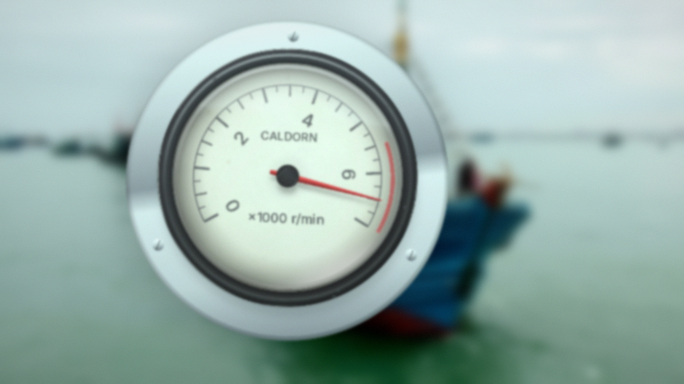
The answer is rpm 6500
